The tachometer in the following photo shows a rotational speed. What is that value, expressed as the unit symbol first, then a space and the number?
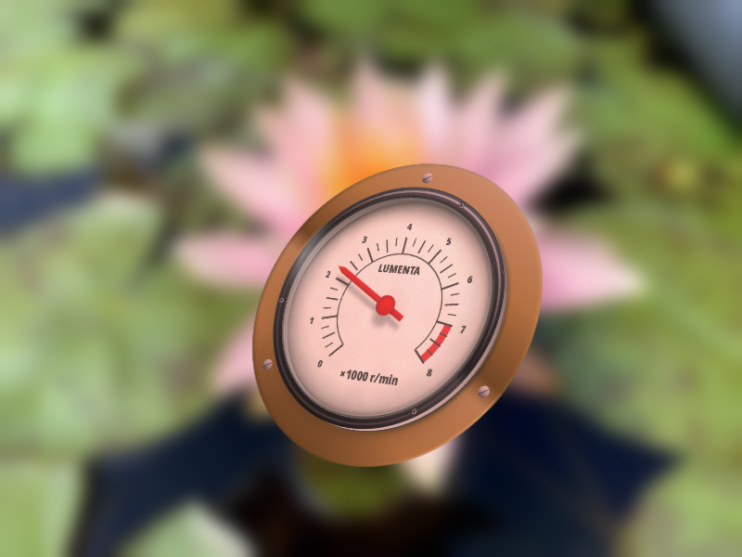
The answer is rpm 2250
